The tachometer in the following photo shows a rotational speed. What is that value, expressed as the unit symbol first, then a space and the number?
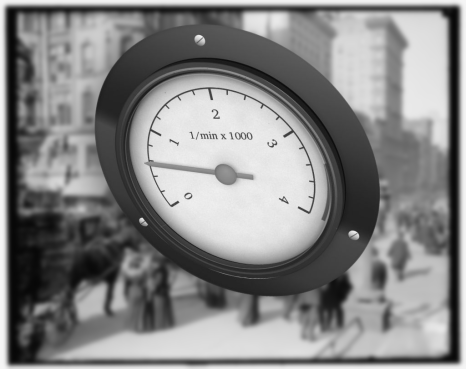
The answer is rpm 600
